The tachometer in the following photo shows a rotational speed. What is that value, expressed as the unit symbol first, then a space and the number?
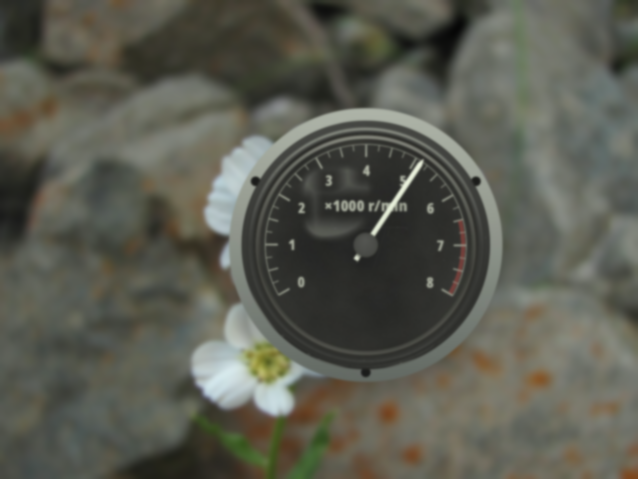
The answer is rpm 5125
